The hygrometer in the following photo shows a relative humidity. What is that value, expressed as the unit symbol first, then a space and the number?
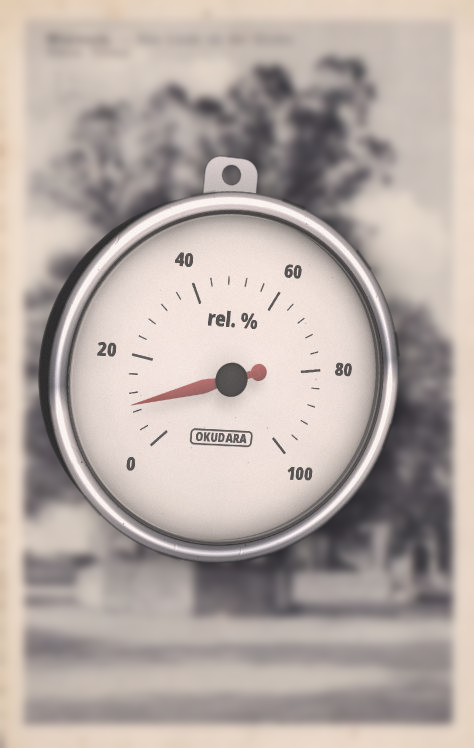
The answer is % 10
